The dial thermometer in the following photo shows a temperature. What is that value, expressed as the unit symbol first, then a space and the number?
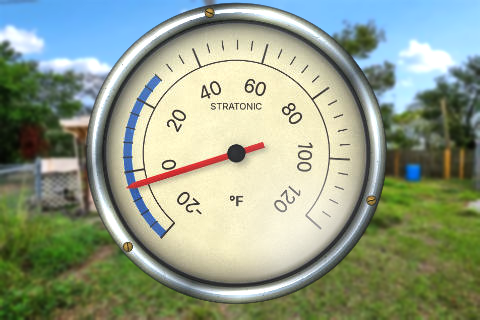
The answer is °F -4
